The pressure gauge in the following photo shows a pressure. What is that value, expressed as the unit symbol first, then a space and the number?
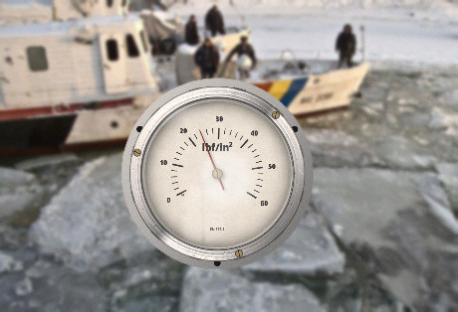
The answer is psi 24
